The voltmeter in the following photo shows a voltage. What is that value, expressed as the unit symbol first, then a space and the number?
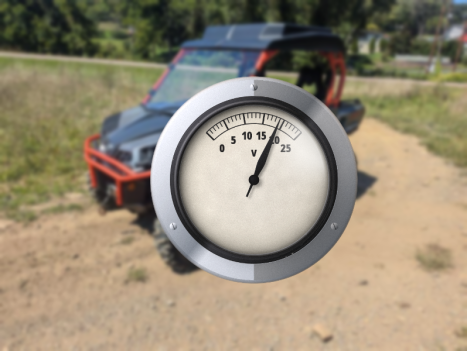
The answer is V 19
